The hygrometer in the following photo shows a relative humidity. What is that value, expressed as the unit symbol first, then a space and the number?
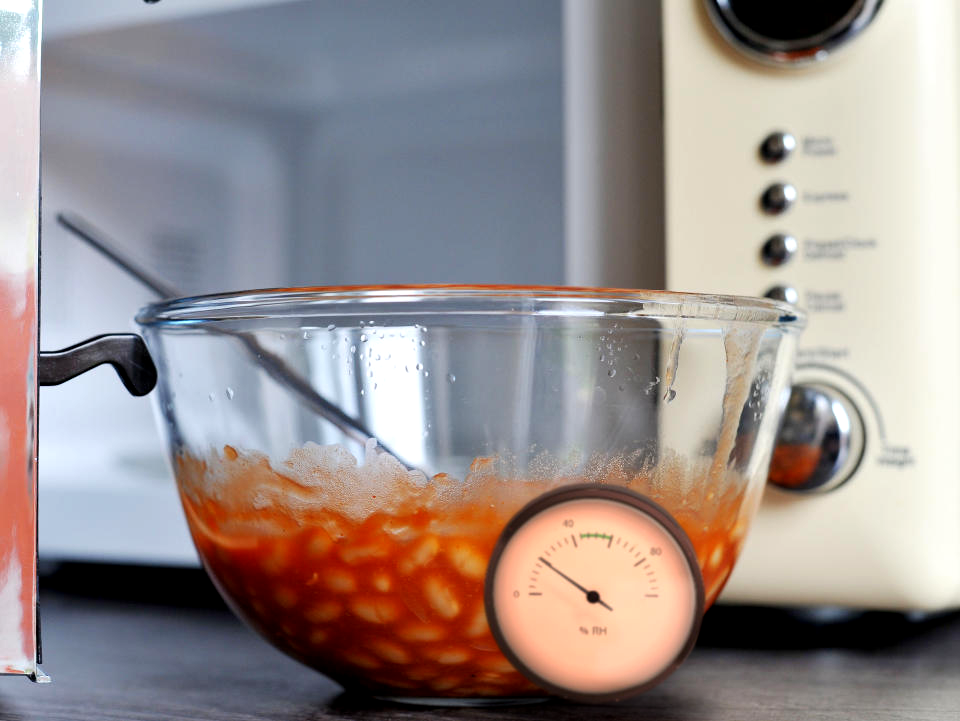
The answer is % 20
